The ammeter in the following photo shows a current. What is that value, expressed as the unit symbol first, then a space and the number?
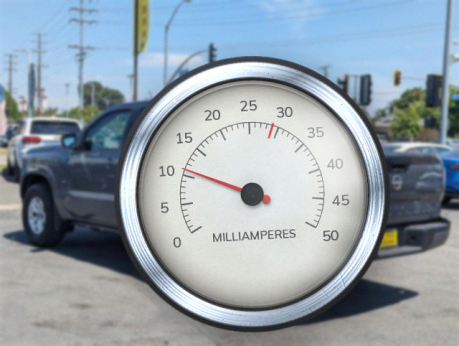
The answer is mA 11
